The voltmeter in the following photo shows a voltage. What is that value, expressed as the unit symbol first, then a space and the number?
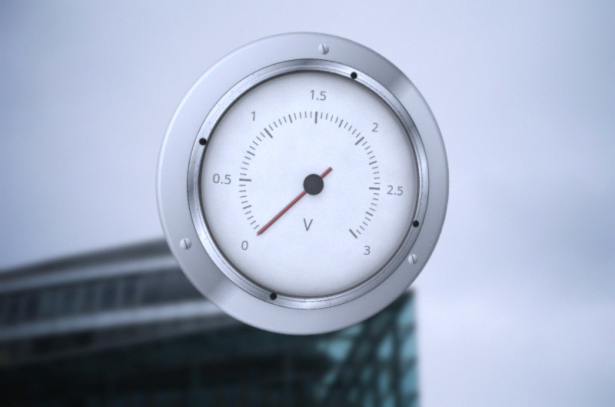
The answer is V 0
